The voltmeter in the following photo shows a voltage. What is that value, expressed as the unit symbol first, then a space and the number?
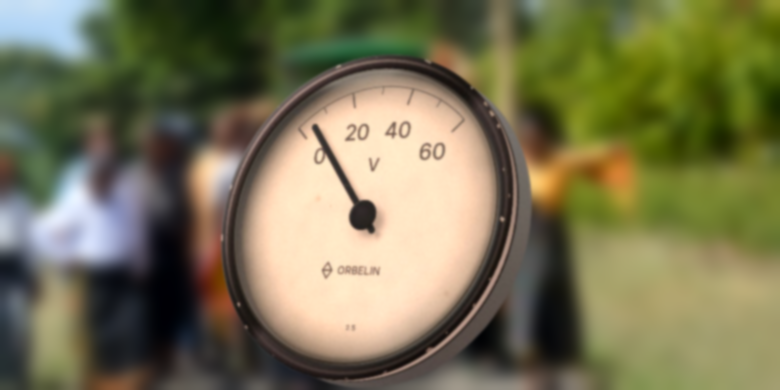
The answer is V 5
